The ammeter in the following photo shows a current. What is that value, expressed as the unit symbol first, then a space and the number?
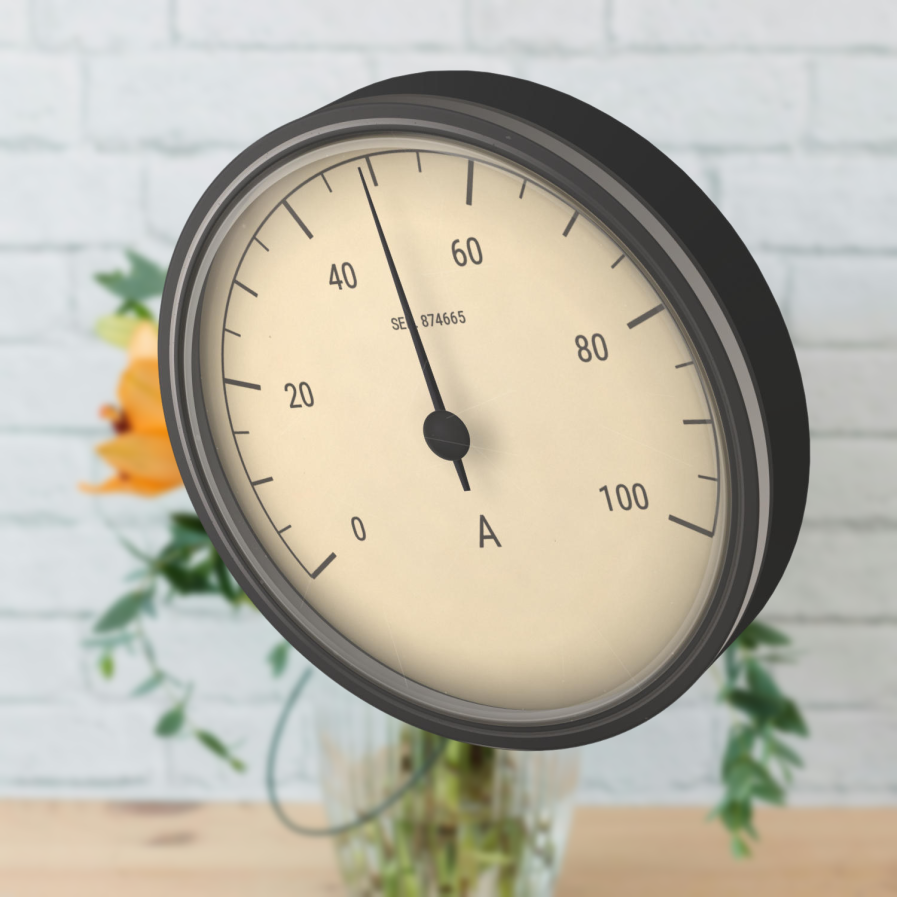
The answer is A 50
